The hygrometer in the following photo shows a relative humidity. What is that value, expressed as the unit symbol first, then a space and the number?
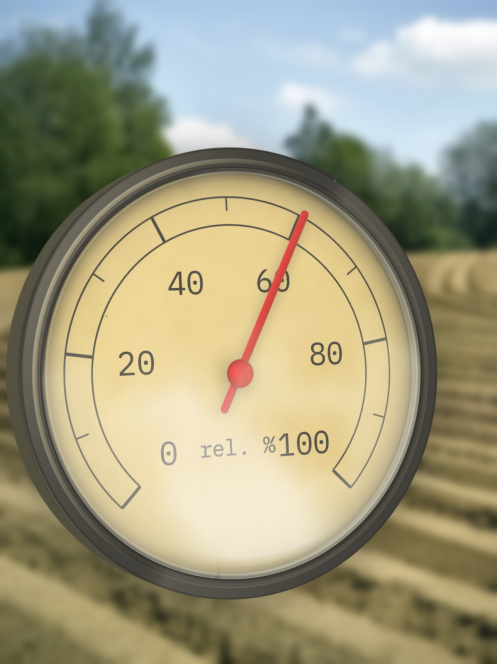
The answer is % 60
